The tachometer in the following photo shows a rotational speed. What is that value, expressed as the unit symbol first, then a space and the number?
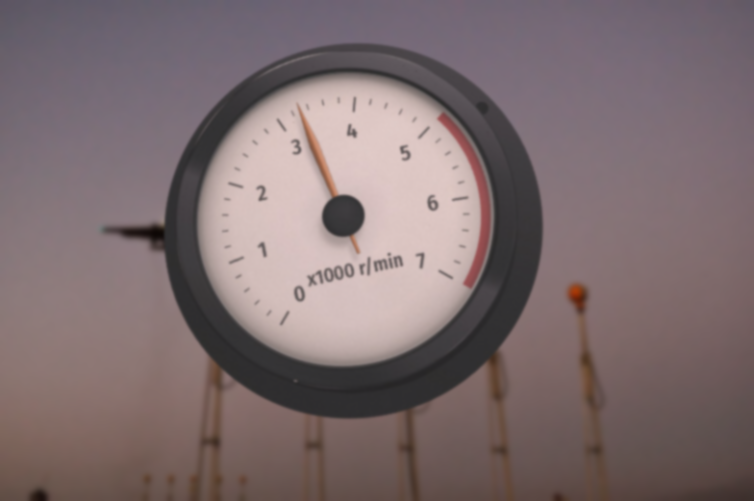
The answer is rpm 3300
